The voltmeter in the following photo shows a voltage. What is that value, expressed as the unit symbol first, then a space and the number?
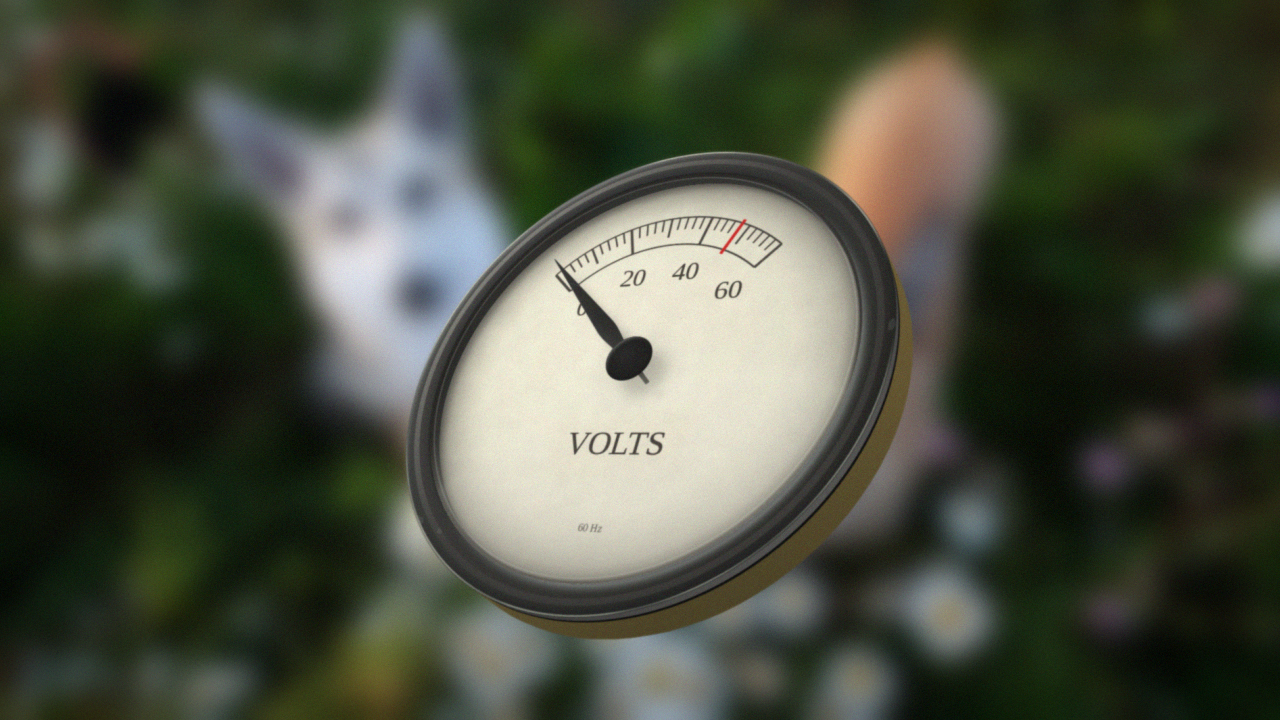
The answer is V 2
